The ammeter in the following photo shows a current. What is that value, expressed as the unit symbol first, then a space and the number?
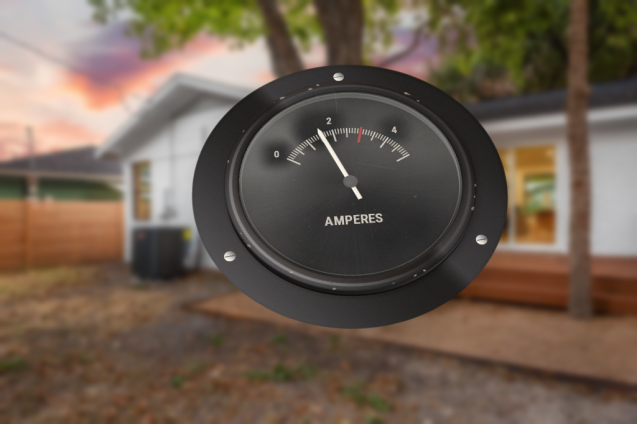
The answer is A 1.5
